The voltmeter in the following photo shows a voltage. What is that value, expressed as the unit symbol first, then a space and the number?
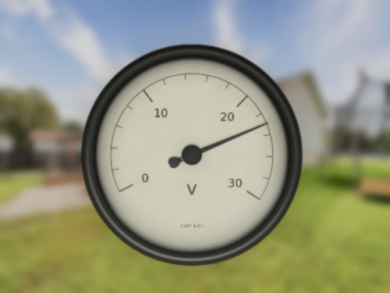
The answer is V 23
